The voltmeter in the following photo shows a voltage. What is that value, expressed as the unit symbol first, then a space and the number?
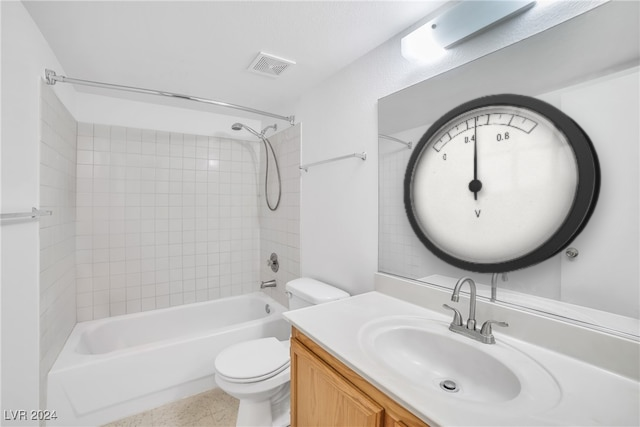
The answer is V 0.5
